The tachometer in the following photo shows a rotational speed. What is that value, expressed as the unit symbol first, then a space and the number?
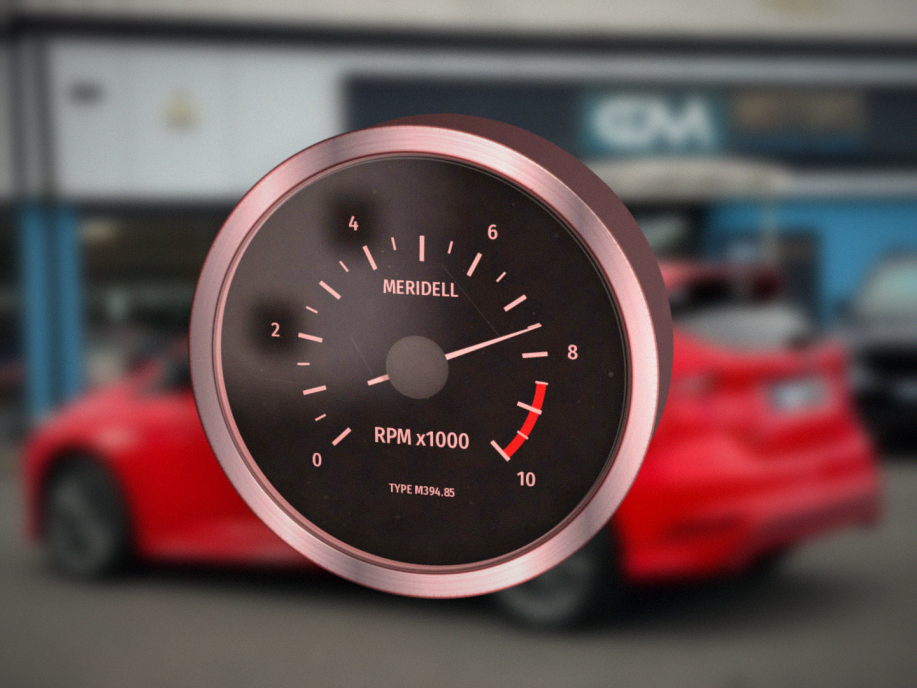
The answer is rpm 7500
